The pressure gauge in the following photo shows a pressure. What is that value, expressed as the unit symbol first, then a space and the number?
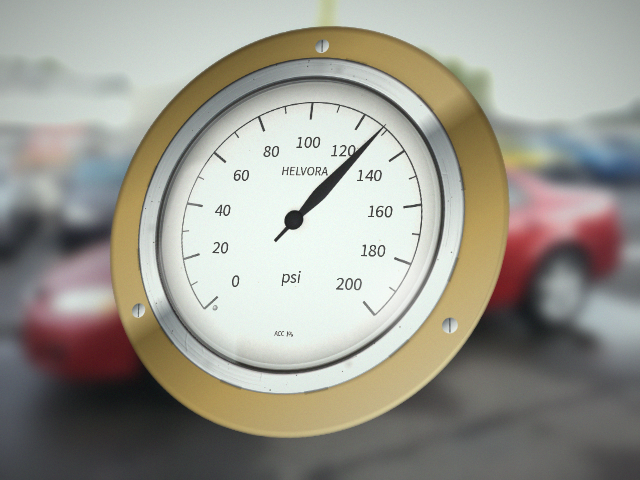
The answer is psi 130
